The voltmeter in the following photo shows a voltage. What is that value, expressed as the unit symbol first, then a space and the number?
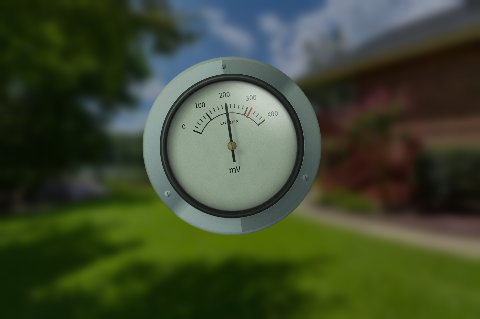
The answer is mV 200
